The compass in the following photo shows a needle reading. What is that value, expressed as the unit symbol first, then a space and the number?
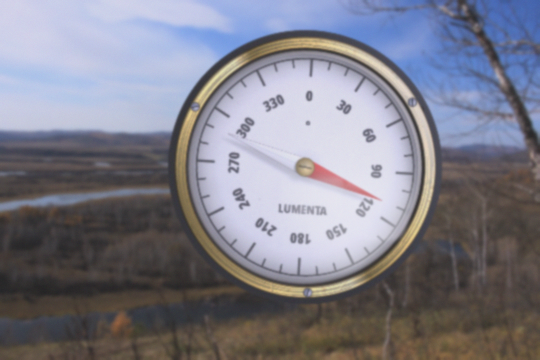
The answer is ° 110
